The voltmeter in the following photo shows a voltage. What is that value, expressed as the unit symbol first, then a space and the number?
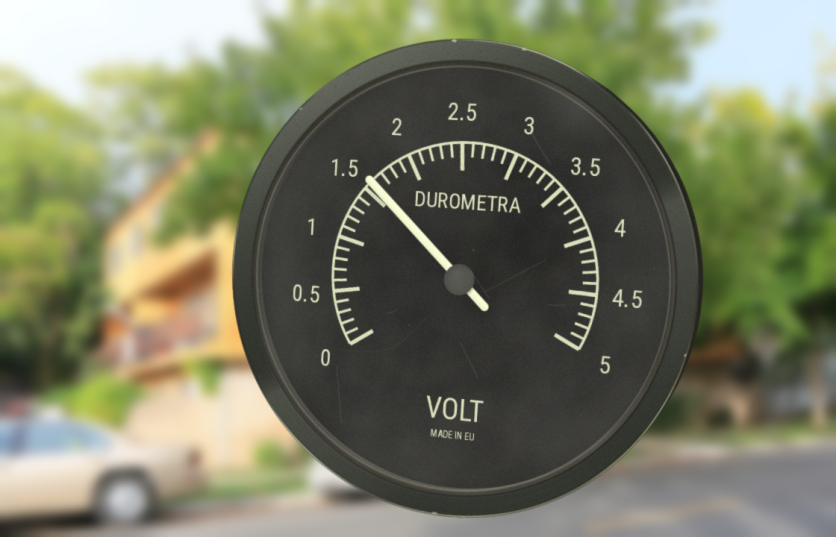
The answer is V 1.6
